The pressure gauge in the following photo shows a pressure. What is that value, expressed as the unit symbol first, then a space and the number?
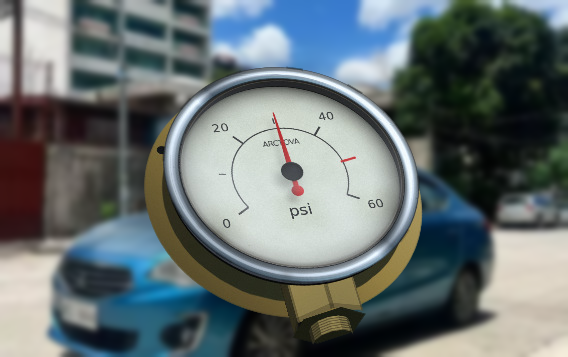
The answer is psi 30
